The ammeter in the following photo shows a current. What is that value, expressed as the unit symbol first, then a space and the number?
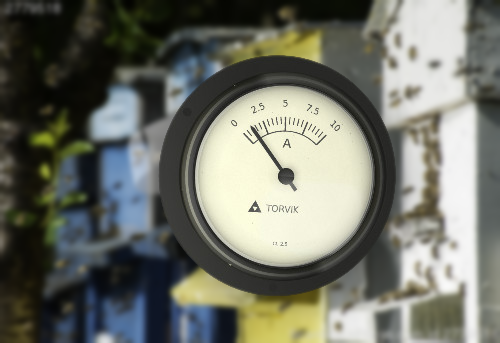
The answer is A 1
